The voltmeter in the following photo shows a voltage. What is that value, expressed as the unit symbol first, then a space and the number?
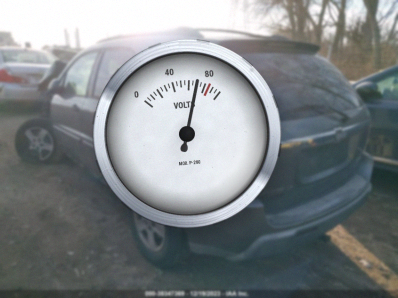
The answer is V 70
